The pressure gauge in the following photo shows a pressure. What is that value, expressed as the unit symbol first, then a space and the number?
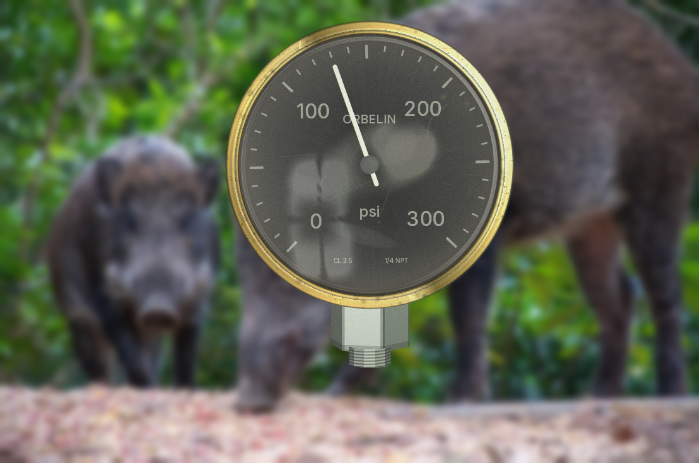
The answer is psi 130
